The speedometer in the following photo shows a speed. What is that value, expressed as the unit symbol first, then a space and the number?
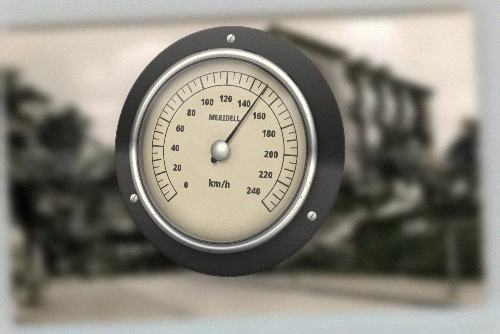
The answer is km/h 150
